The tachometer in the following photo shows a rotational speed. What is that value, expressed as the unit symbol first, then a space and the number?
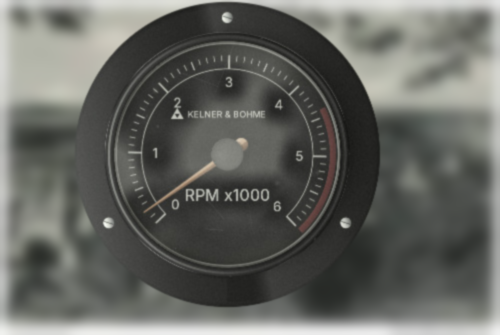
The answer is rpm 200
